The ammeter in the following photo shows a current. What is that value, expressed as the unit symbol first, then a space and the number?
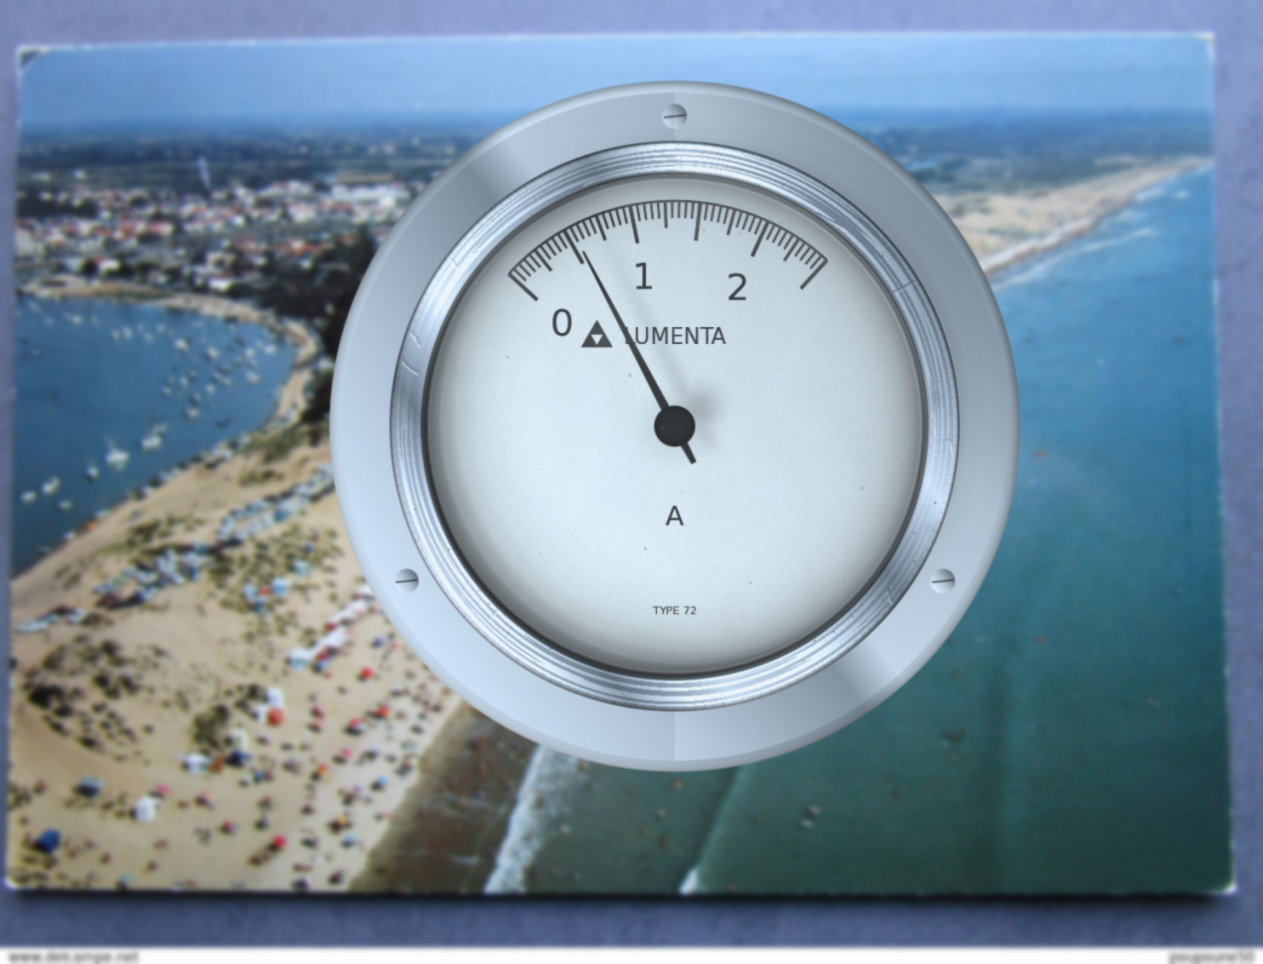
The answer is A 0.55
